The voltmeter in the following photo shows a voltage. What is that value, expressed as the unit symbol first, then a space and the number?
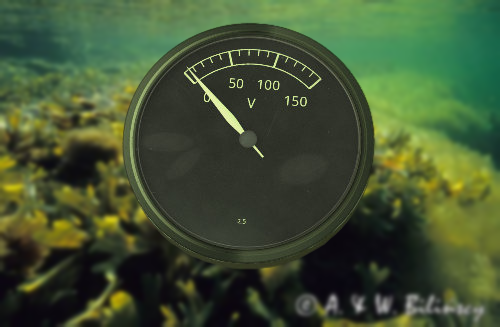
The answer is V 5
